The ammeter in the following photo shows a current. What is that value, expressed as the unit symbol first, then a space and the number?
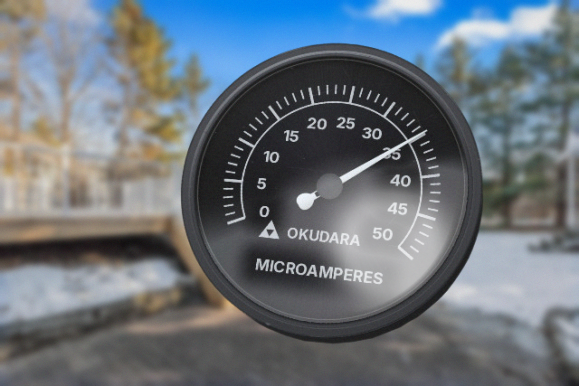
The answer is µA 35
